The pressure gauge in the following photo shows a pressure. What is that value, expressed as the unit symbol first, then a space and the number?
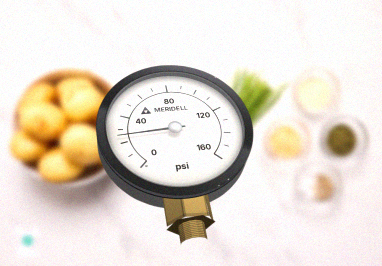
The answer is psi 25
